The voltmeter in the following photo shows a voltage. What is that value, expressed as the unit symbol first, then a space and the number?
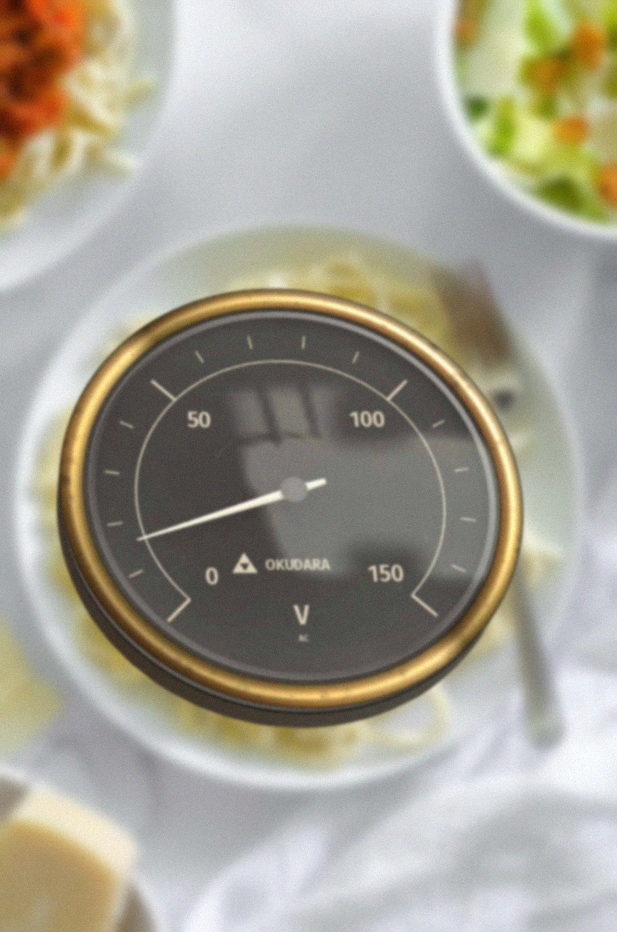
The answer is V 15
